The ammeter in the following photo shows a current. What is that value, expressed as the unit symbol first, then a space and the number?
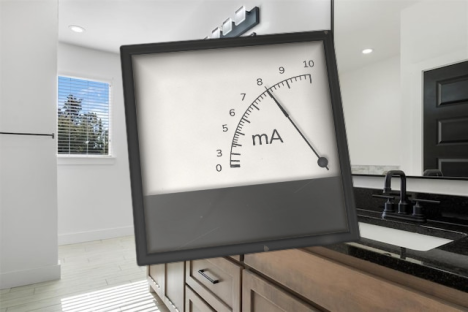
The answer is mA 8
